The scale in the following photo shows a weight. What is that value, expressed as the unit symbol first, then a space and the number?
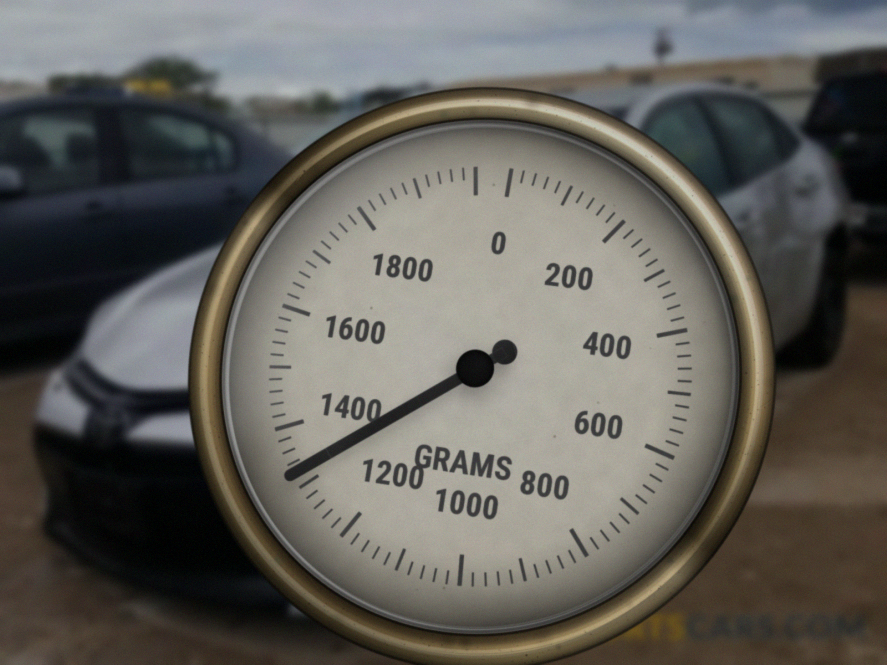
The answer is g 1320
